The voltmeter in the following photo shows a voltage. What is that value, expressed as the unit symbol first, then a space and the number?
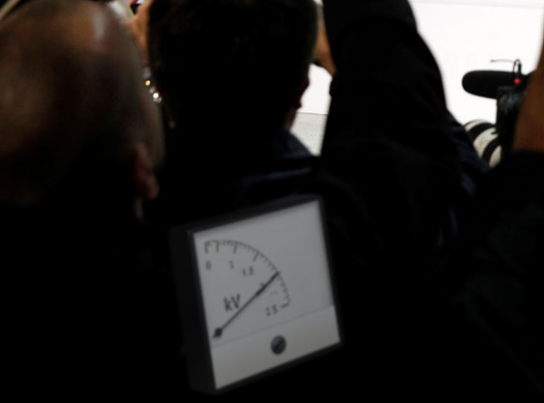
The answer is kV 2
